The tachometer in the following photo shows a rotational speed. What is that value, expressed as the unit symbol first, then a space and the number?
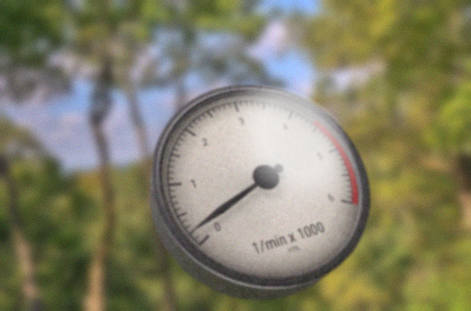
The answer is rpm 200
